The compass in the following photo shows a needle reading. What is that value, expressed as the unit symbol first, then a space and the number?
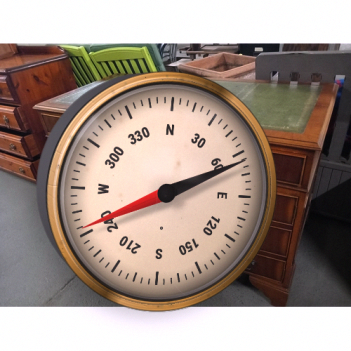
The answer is ° 245
